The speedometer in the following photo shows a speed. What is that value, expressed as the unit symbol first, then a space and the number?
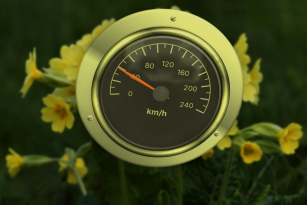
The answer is km/h 40
